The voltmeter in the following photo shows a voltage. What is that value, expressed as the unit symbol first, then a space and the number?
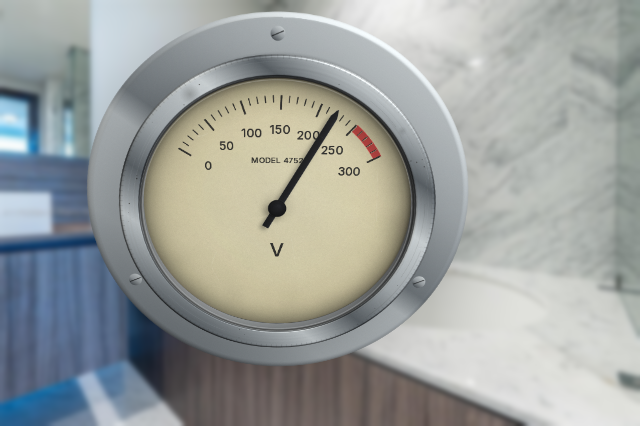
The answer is V 220
